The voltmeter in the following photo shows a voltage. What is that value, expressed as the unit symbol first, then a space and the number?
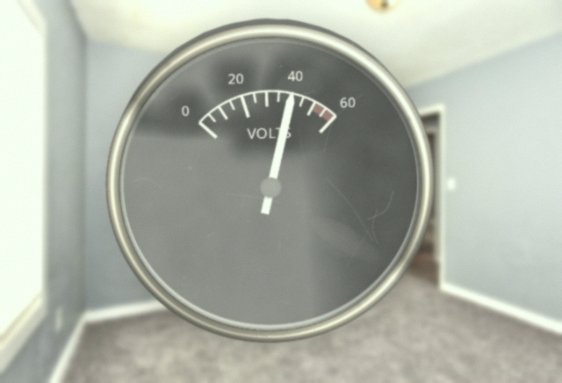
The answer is V 40
